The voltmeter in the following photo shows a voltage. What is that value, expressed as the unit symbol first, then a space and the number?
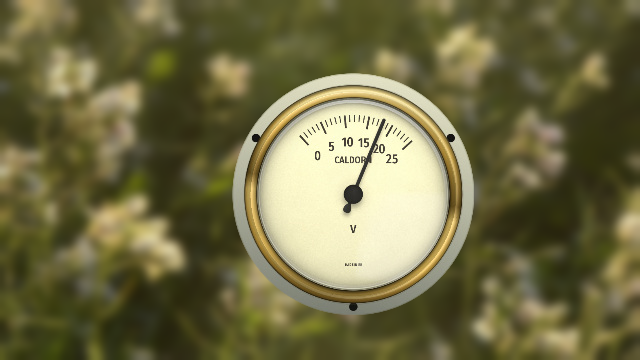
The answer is V 18
